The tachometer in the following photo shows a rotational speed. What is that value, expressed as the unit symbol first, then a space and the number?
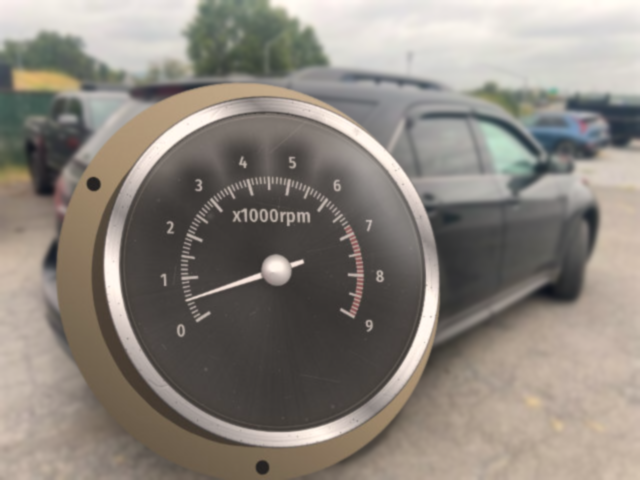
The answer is rpm 500
